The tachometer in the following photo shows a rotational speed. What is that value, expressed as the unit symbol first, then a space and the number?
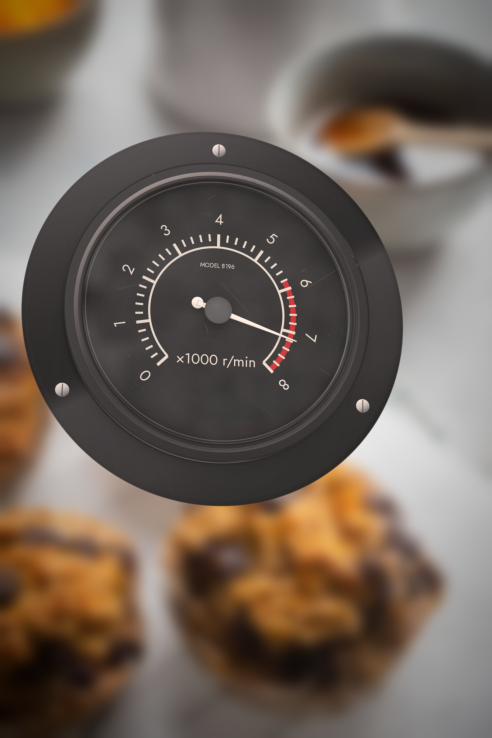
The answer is rpm 7200
